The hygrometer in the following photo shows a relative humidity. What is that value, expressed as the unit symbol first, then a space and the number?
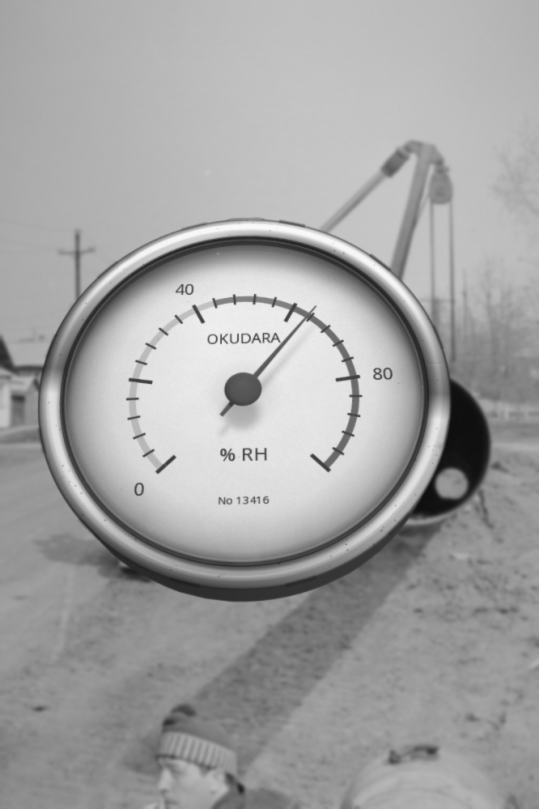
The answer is % 64
